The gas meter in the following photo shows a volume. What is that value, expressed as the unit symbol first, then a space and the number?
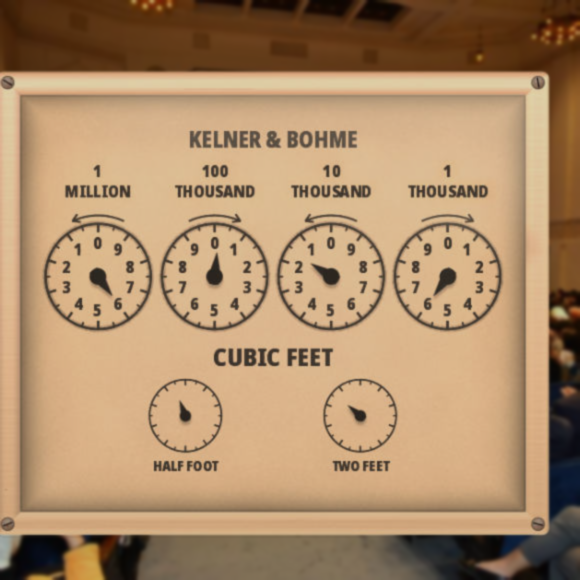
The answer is ft³ 601600
